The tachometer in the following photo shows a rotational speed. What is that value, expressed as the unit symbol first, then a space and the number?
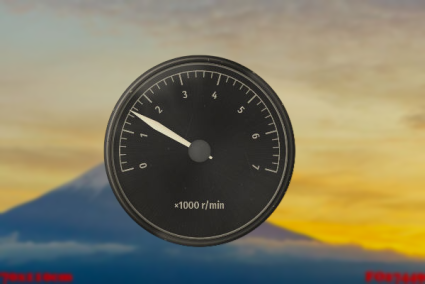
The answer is rpm 1500
